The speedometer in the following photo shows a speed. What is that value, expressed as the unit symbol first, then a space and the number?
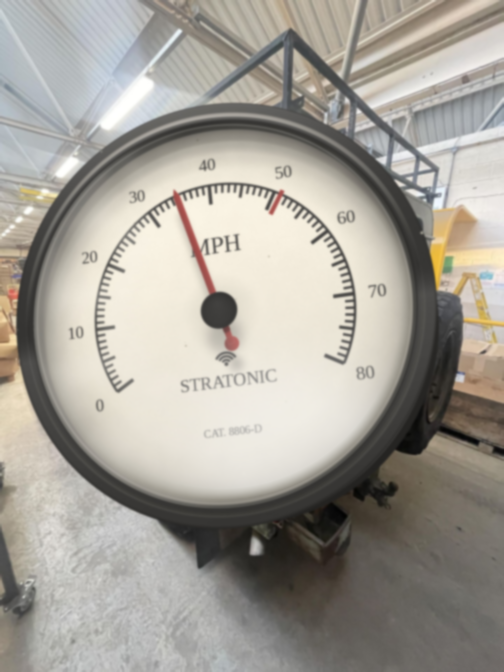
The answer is mph 35
